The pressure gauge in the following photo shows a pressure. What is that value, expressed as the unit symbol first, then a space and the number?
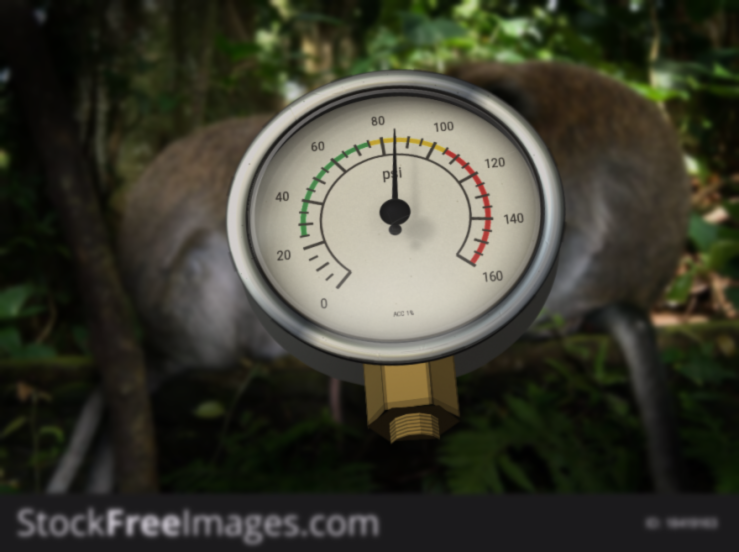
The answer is psi 85
